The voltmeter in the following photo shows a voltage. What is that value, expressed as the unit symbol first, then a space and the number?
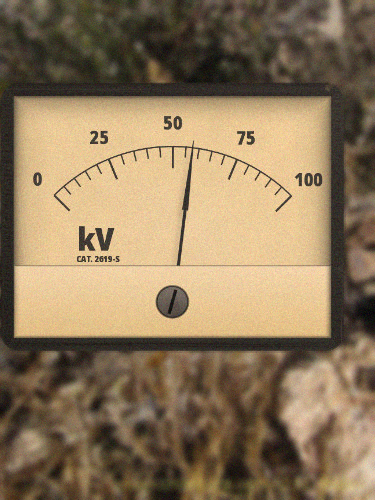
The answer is kV 57.5
